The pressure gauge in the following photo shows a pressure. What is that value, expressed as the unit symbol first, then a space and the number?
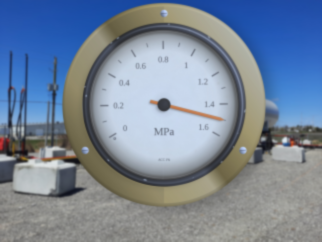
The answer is MPa 1.5
